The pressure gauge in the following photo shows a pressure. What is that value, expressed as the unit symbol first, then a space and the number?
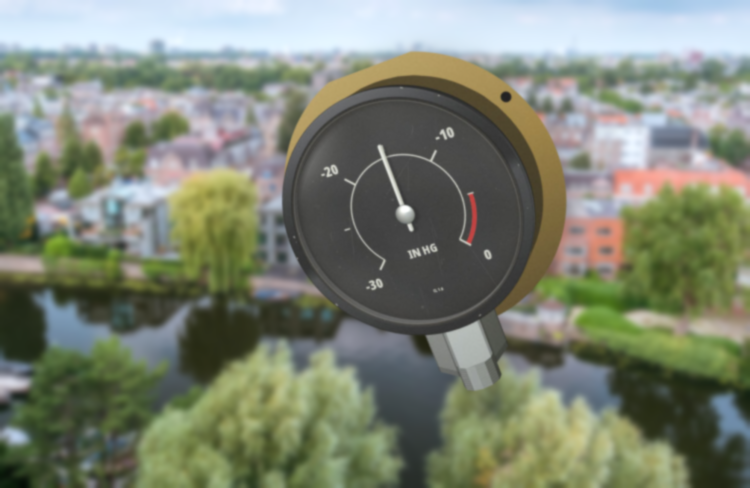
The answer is inHg -15
